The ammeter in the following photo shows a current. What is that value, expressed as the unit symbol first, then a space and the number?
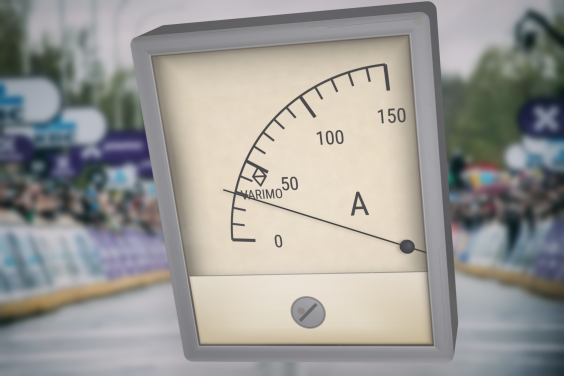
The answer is A 30
